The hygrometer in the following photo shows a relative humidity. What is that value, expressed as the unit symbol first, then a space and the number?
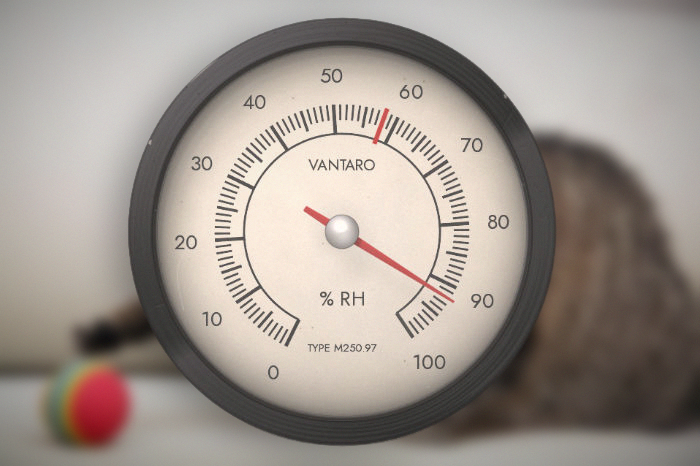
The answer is % 92
